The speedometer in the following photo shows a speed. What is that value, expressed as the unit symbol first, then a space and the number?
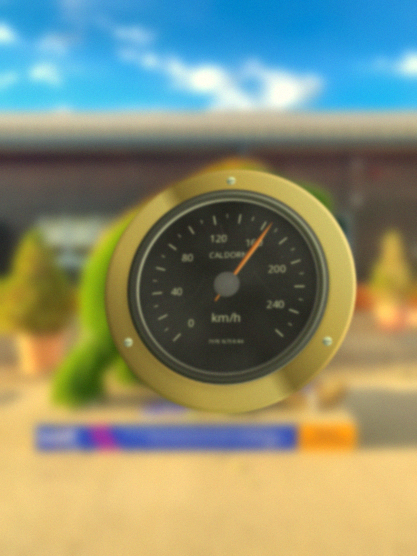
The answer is km/h 165
